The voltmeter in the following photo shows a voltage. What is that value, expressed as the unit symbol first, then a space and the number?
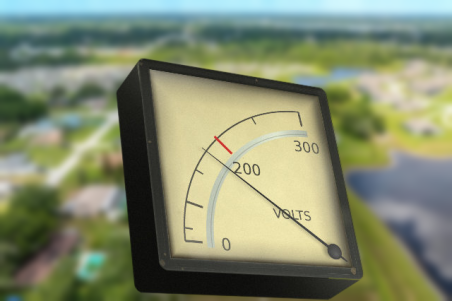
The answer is V 175
